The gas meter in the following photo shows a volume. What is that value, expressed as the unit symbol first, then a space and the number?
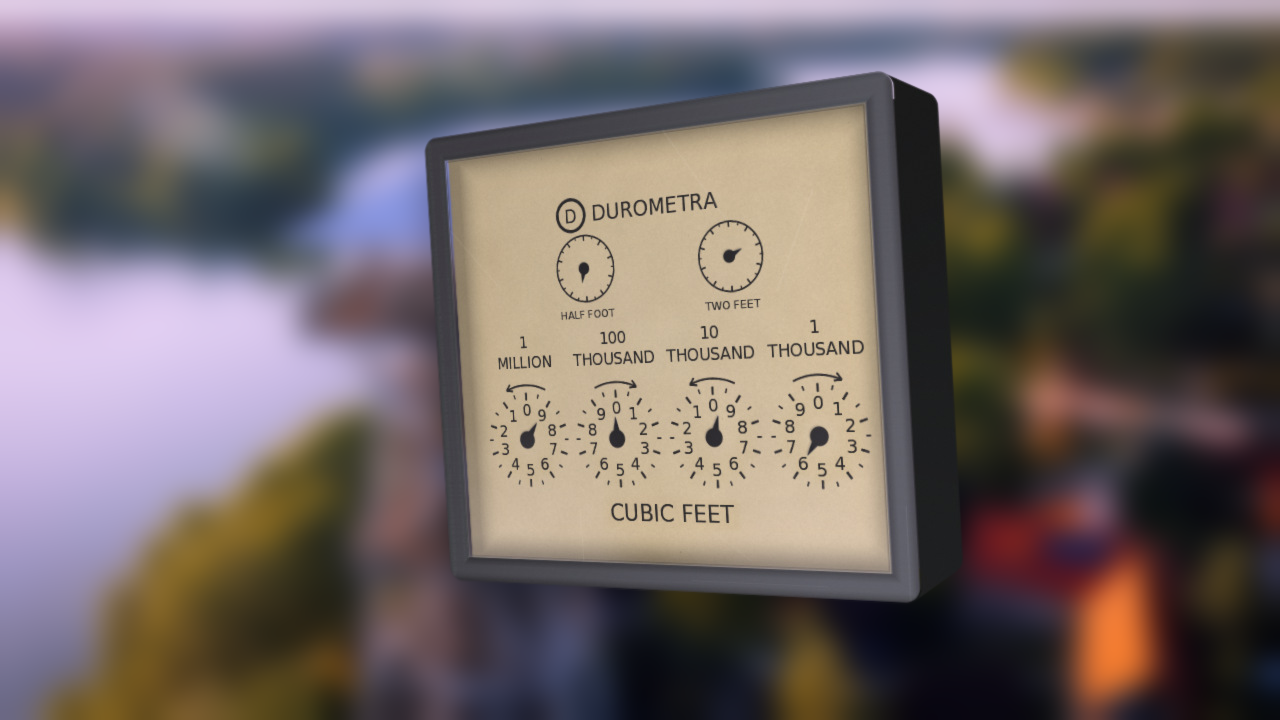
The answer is ft³ 899600
